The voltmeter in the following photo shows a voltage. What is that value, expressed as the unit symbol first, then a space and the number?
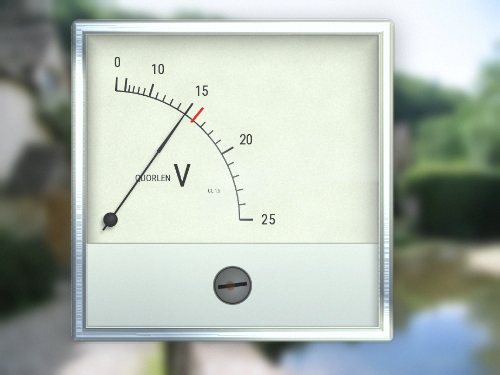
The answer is V 15
